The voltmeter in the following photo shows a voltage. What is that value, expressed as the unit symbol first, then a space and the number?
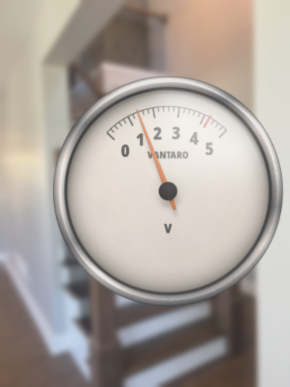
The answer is V 1.4
